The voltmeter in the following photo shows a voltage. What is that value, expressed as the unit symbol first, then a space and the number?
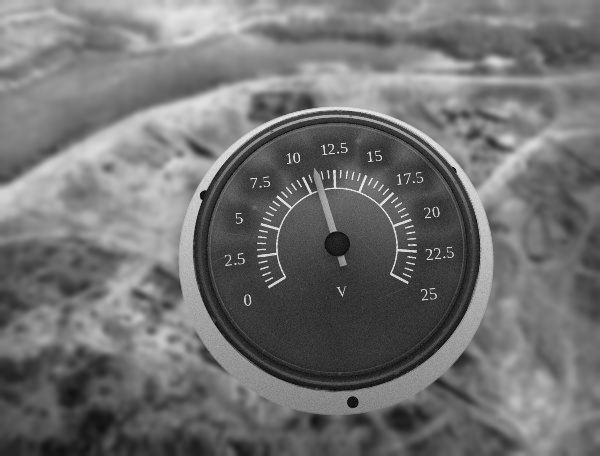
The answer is V 11
